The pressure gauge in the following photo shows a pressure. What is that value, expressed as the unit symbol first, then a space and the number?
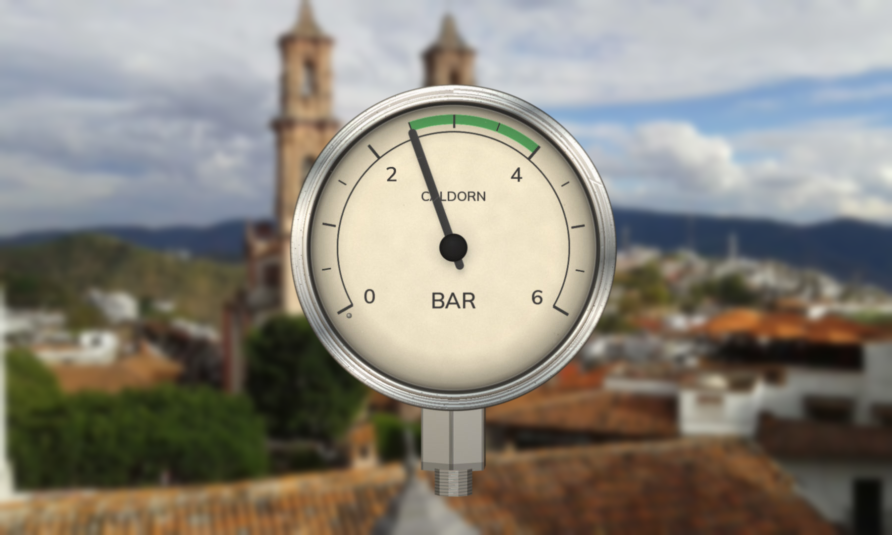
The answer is bar 2.5
